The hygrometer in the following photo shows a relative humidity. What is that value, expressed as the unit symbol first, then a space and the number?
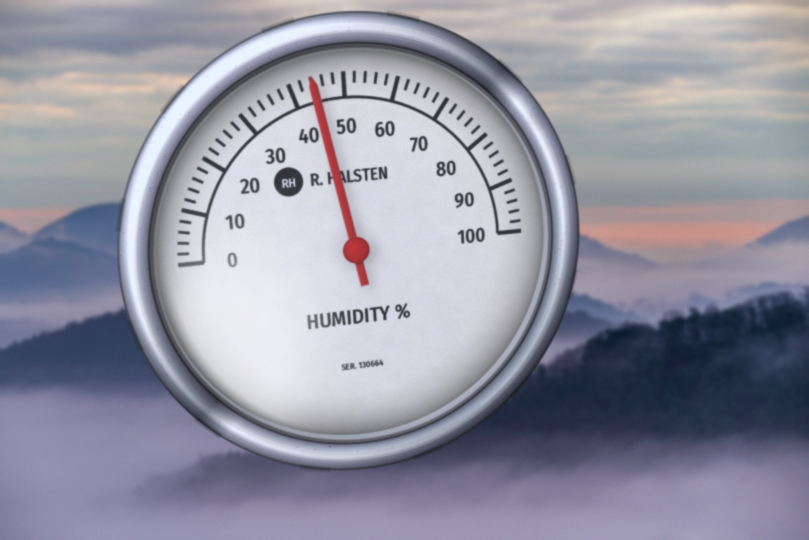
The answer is % 44
